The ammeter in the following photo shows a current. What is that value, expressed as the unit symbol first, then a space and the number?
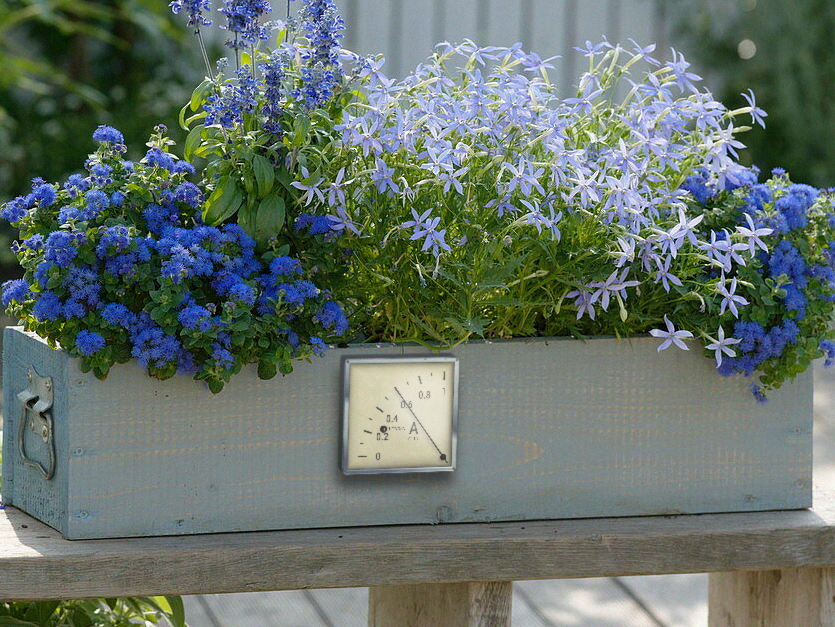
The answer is A 0.6
